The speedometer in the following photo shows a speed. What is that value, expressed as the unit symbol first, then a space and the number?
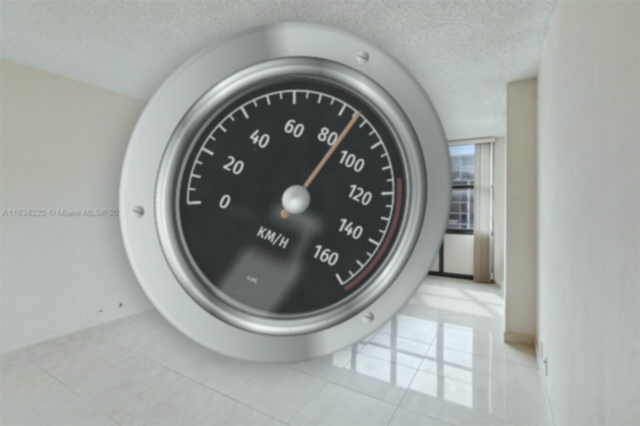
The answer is km/h 85
